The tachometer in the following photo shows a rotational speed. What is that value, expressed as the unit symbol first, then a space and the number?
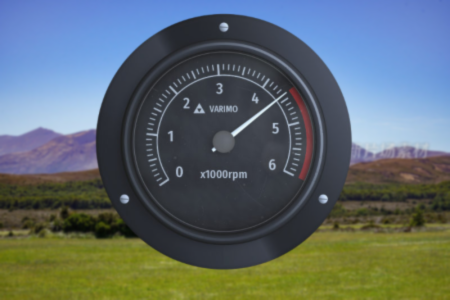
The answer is rpm 4400
